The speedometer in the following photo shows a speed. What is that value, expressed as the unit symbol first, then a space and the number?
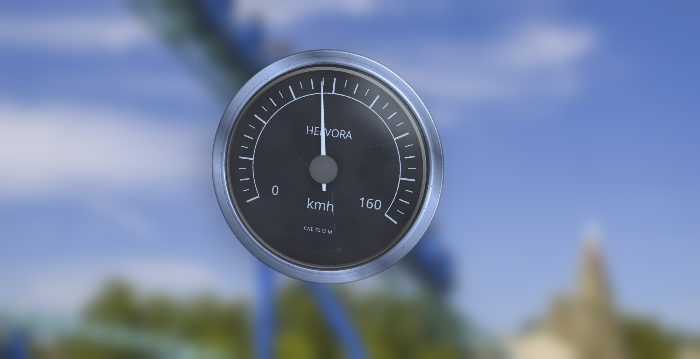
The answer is km/h 75
